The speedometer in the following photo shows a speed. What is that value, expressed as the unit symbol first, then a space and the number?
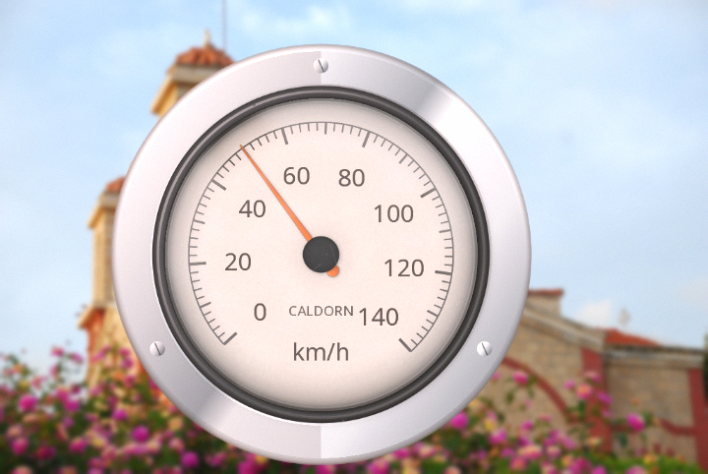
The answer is km/h 50
